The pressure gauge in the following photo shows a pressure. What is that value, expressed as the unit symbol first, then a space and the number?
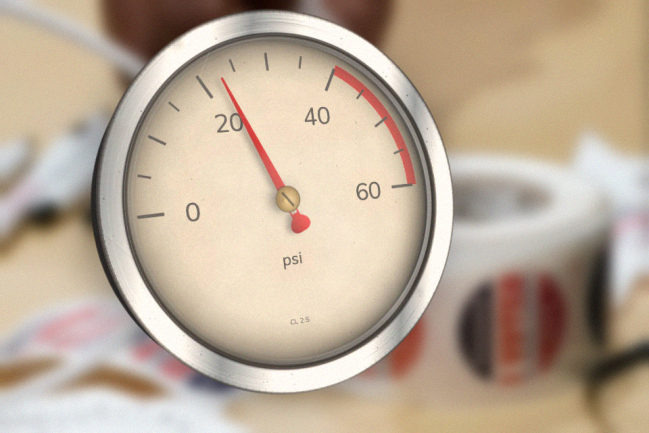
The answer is psi 22.5
